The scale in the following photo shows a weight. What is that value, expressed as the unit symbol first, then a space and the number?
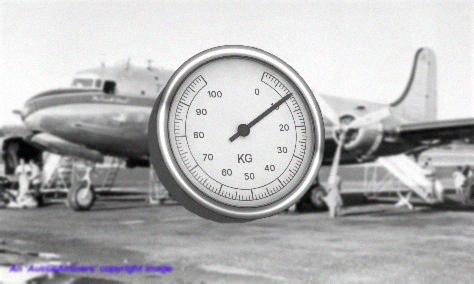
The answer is kg 10
